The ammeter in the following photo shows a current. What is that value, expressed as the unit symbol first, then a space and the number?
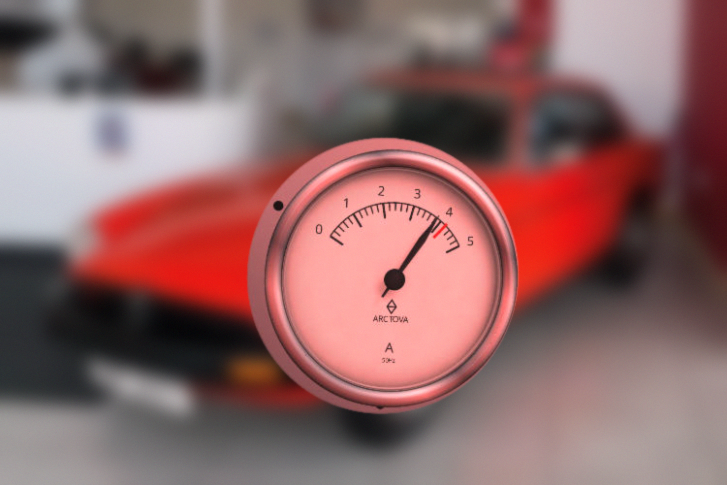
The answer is A 3.8
